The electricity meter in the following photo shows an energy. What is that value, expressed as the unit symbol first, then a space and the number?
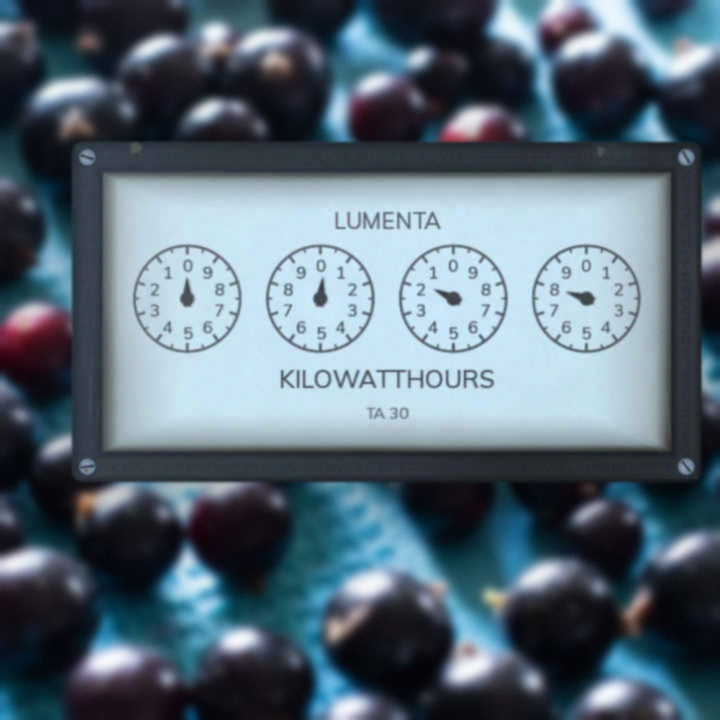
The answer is kWh 18
